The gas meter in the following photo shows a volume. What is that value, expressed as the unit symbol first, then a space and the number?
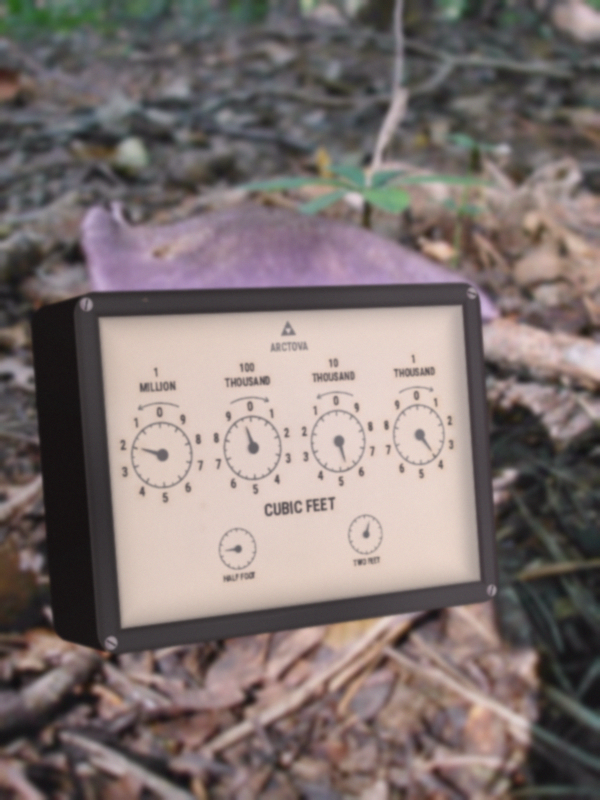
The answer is ft³ 195400
